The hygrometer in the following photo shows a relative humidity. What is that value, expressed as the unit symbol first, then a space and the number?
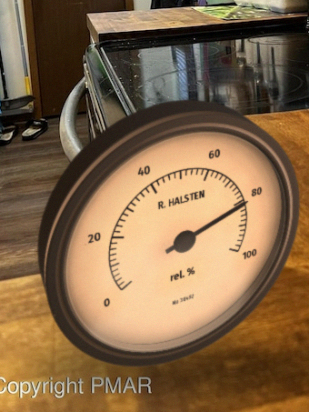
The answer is % 80
